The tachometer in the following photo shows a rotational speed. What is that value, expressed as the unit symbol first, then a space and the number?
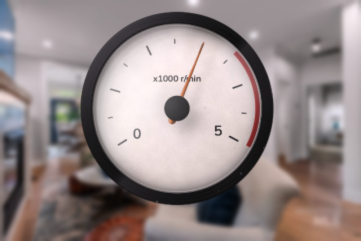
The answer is rpm 3000
